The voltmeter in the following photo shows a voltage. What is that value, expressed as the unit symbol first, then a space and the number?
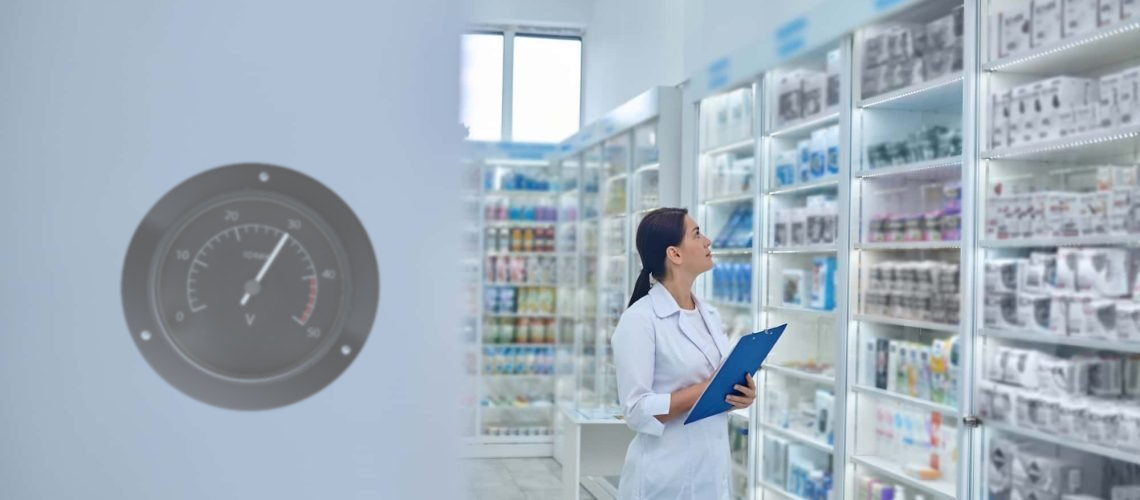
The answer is V 30
